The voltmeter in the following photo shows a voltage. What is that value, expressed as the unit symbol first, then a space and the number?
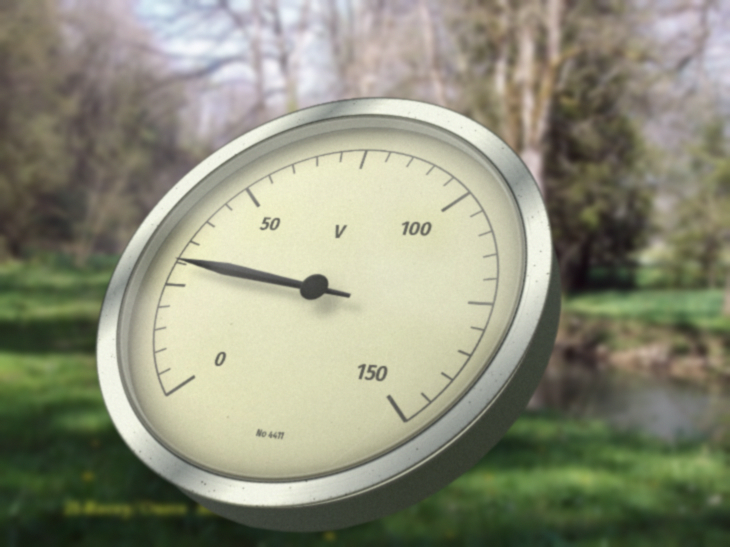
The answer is V 30
